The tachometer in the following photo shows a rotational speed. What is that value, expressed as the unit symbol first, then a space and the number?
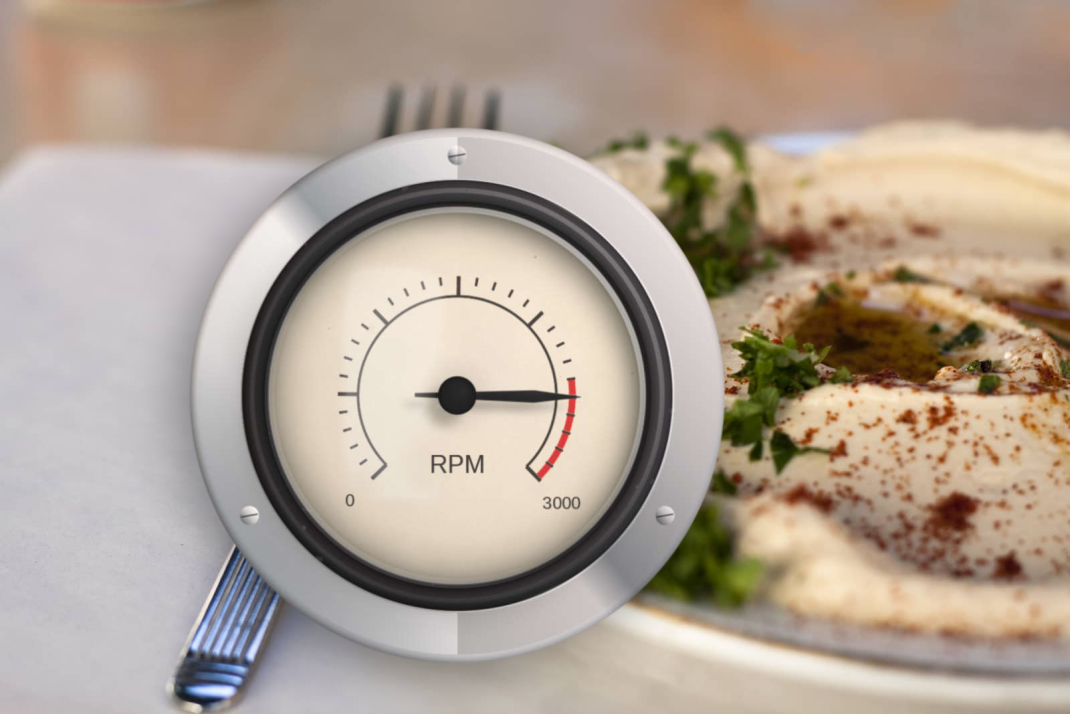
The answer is rpm 2500
